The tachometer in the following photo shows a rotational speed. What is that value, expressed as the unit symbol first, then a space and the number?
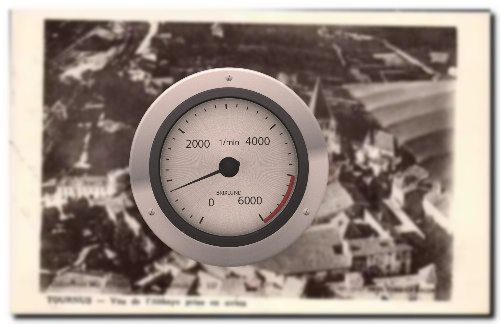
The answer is rpm 800
